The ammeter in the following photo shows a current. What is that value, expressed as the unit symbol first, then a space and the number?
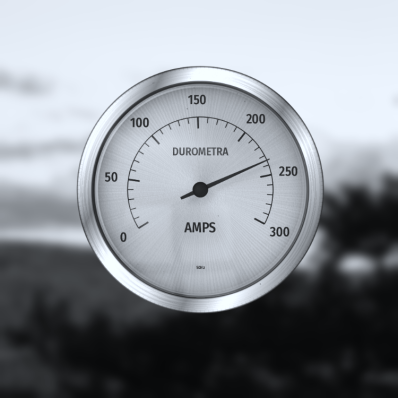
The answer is A 235
